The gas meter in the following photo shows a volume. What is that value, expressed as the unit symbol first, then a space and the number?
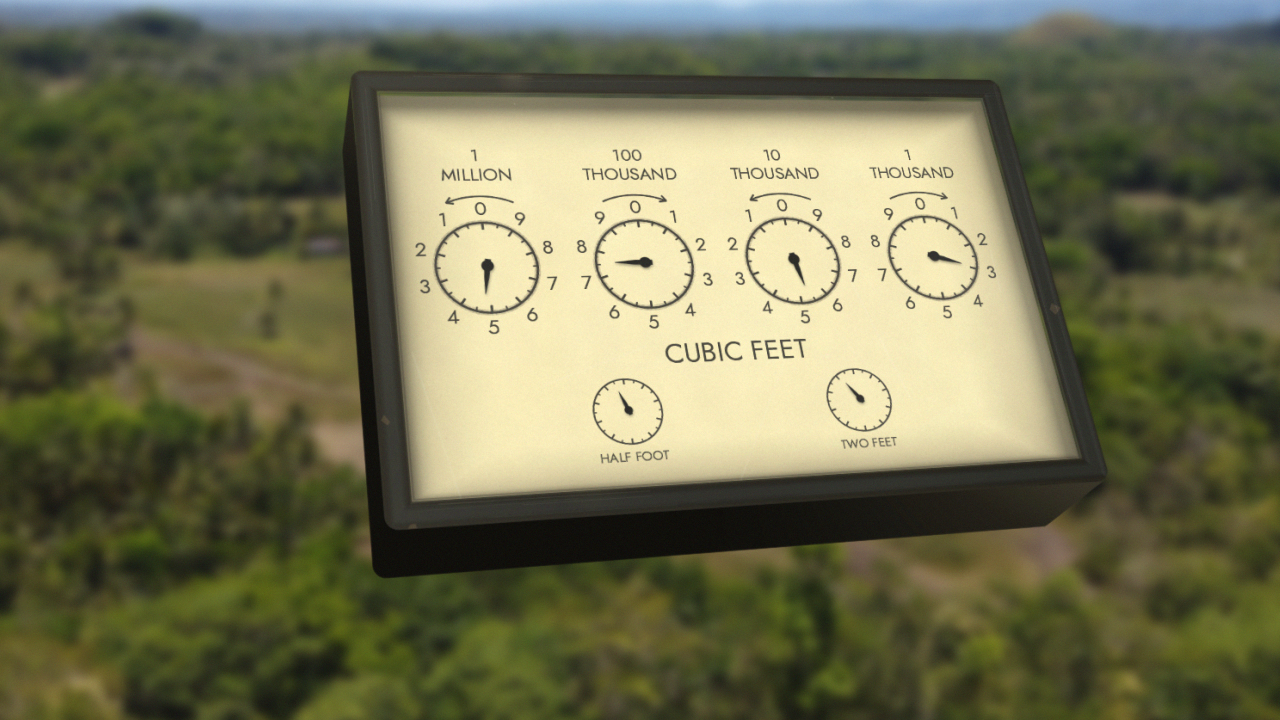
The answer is ft³ 475300
